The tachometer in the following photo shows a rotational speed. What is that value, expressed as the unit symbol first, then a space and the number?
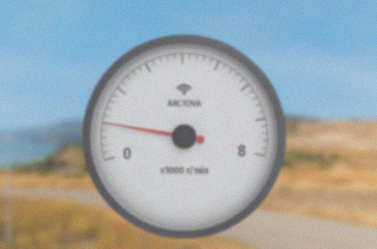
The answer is rpm 1000
